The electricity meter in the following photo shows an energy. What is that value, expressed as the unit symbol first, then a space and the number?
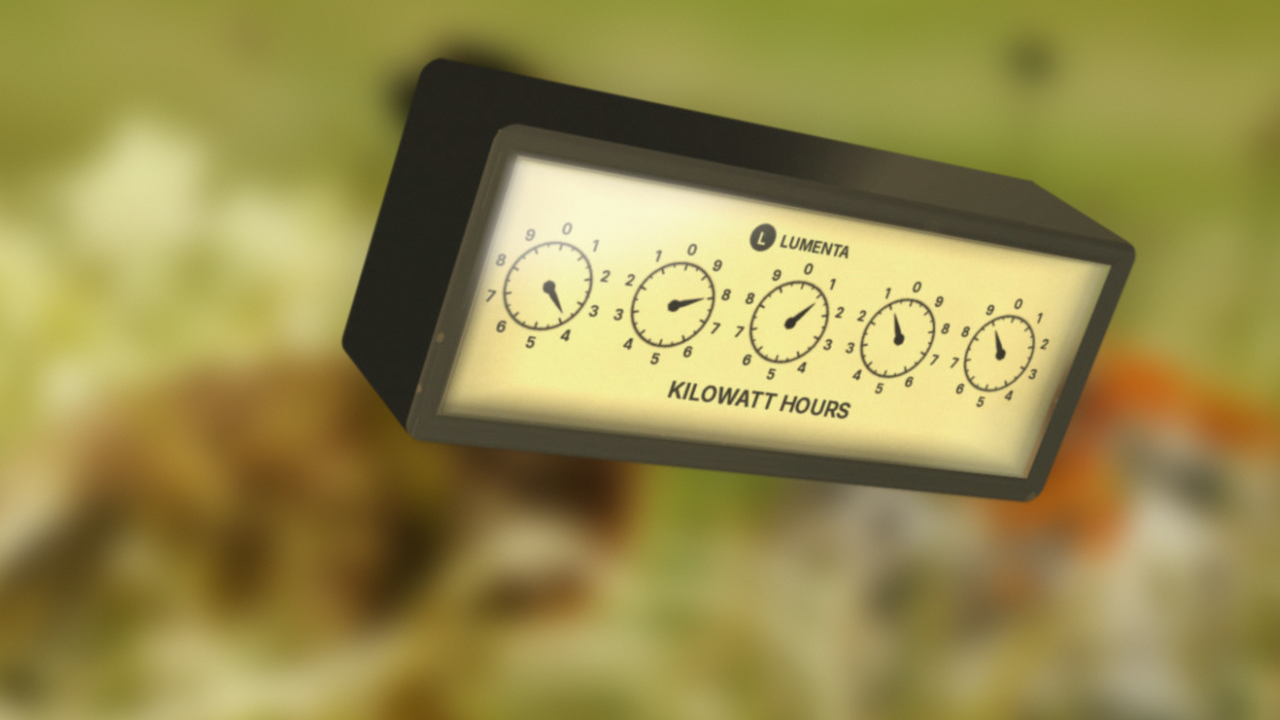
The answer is kWh 38109
